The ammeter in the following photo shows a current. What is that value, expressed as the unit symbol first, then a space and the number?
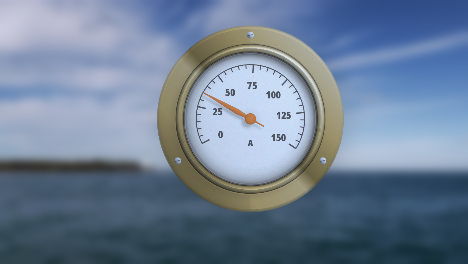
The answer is A 35
